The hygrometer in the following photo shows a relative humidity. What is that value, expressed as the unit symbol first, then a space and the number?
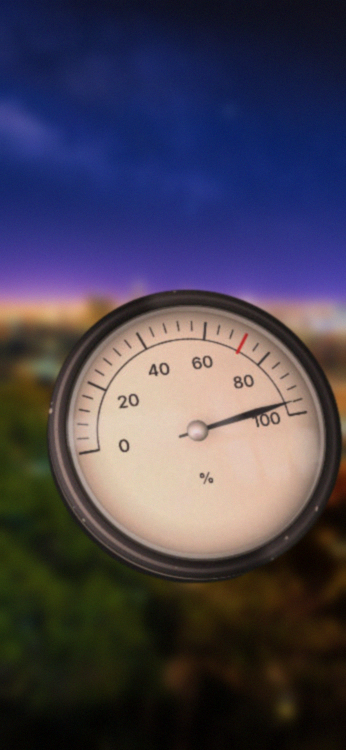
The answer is % 96
